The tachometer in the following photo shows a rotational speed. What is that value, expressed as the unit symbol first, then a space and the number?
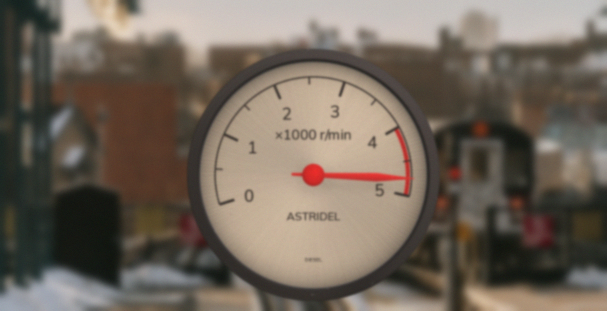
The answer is rpm 4750
